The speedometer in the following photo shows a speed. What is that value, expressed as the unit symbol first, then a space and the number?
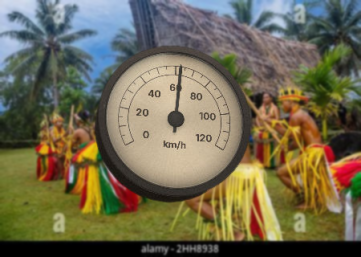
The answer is km/h 62.5
